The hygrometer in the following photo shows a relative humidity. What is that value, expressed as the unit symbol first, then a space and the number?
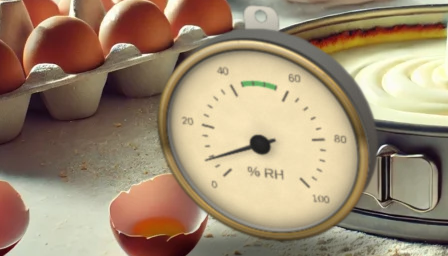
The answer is % 8
